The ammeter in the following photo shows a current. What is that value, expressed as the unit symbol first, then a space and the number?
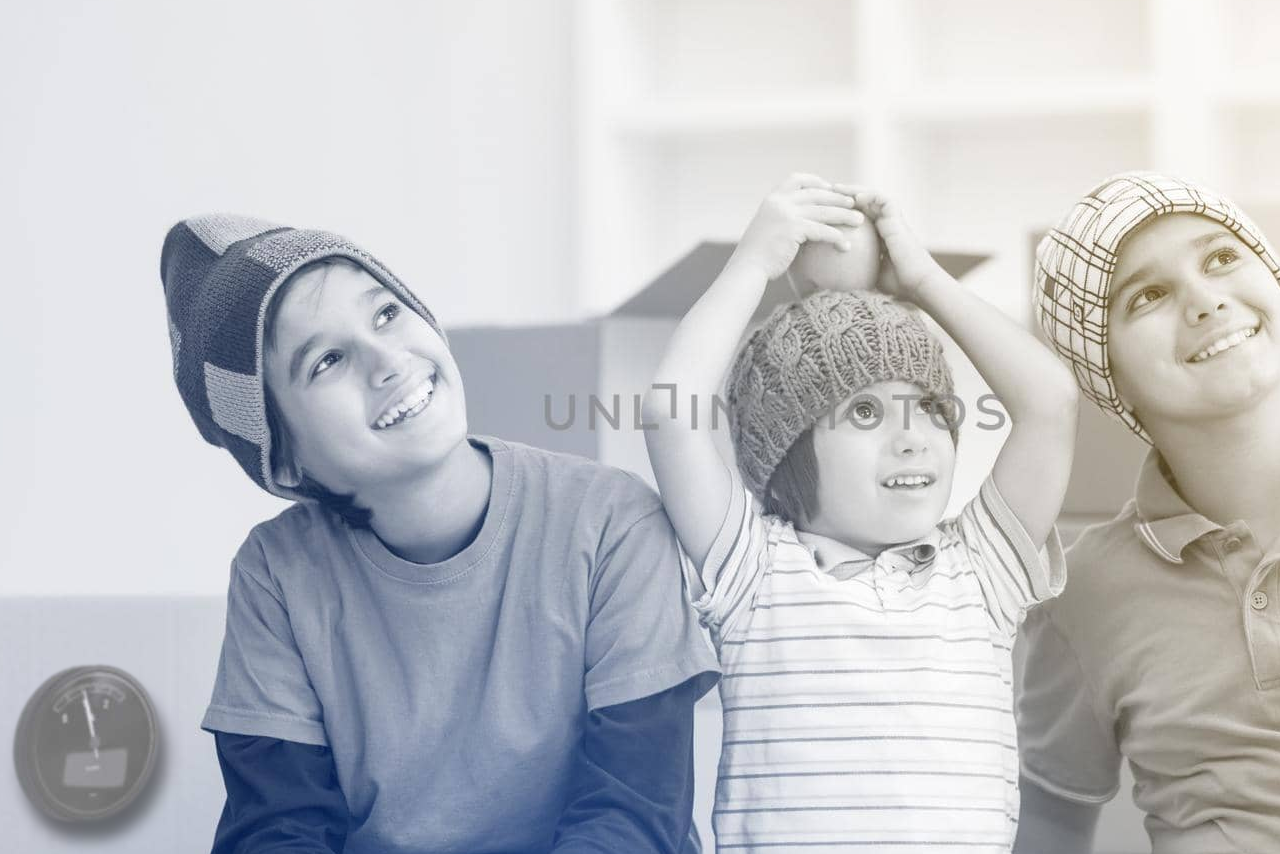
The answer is A 1
